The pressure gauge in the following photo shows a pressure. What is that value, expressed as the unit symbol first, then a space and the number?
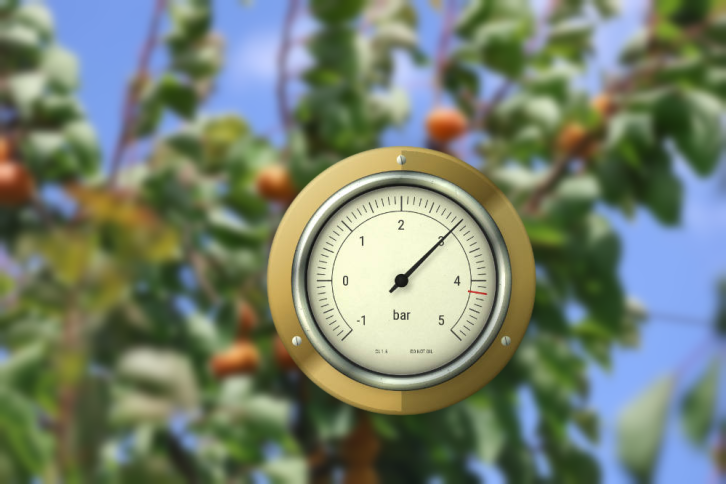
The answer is bar 3
